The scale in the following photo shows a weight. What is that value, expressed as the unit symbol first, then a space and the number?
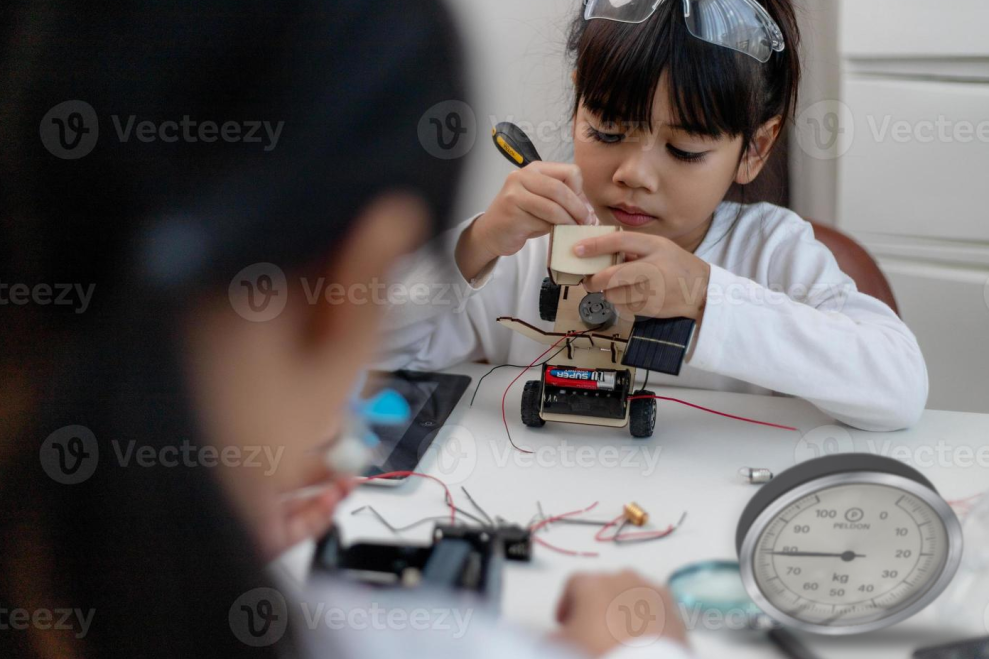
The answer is kg 80
